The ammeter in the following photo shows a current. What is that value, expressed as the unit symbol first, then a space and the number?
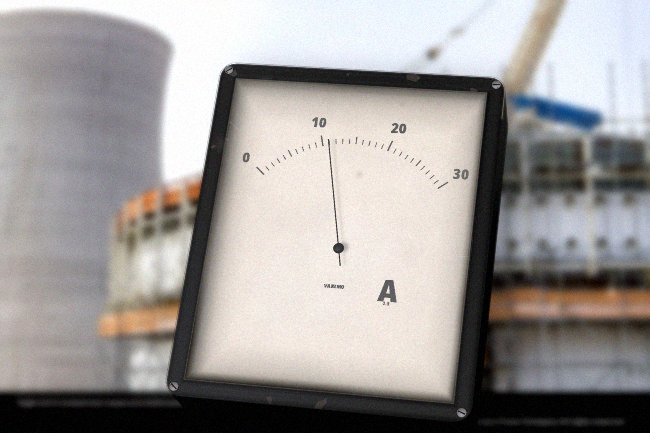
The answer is A 11
